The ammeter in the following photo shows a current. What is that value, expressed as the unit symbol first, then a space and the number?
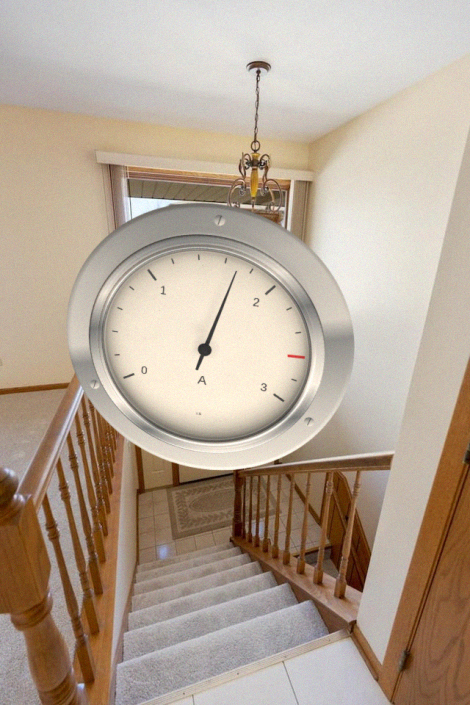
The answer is A 1.7
